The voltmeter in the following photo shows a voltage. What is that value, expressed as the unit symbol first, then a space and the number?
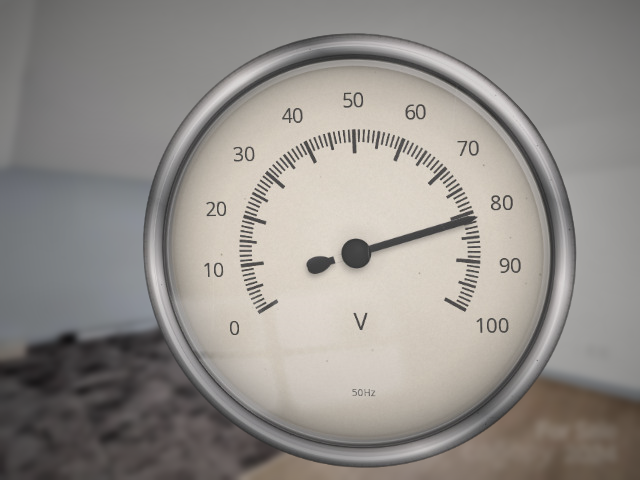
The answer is V 81
